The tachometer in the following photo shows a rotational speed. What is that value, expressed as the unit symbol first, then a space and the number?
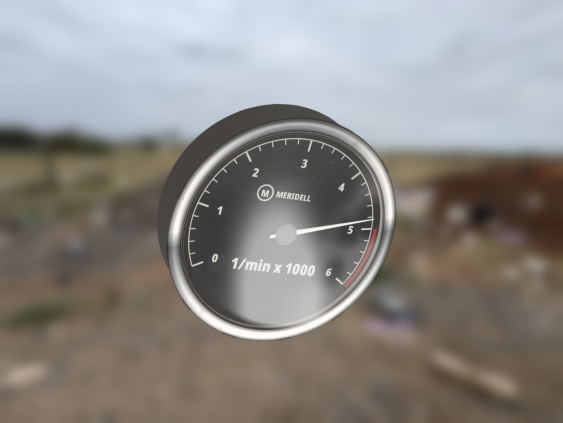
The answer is rpm 4800
